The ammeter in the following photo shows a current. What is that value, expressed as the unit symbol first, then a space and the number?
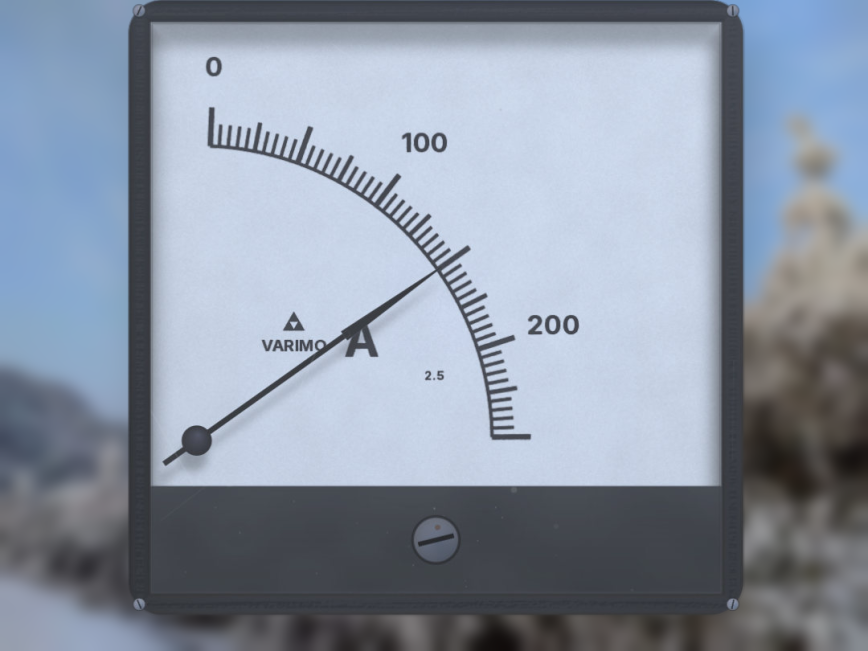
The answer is A 150
